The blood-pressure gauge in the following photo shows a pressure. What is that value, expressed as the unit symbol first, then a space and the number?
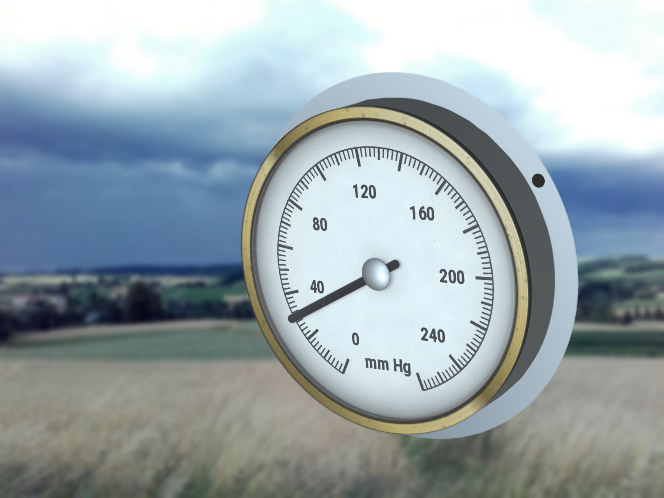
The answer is mmHg 30
